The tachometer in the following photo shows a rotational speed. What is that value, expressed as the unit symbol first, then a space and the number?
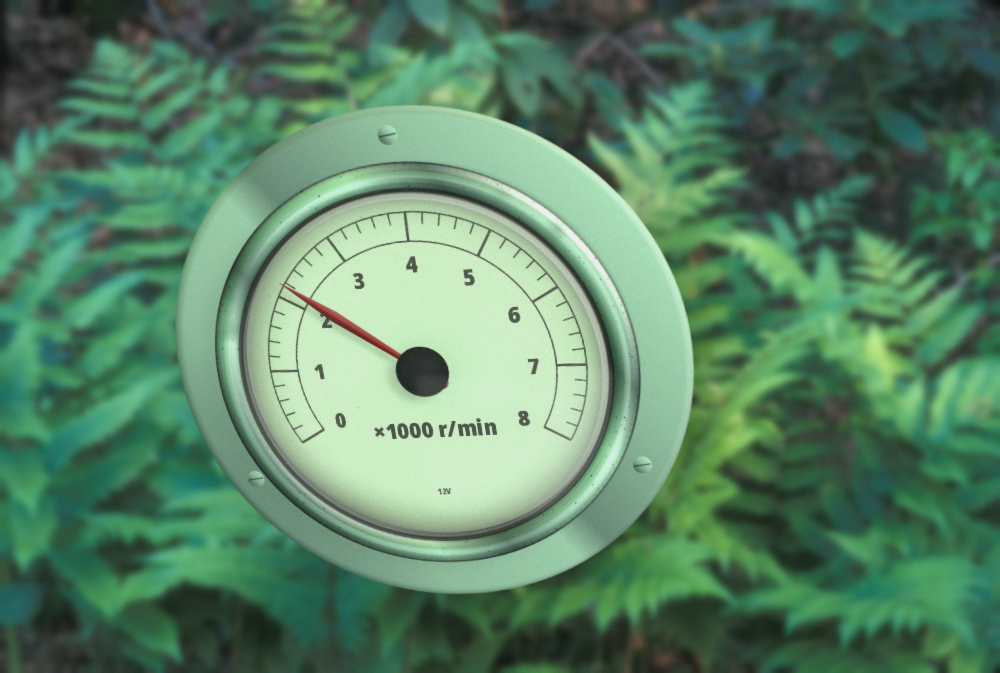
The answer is rpm 2200
